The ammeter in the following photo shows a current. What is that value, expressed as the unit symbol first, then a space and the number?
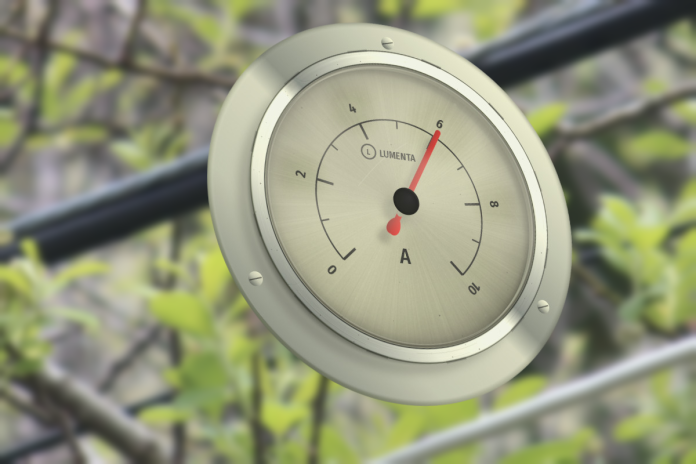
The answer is A 6
